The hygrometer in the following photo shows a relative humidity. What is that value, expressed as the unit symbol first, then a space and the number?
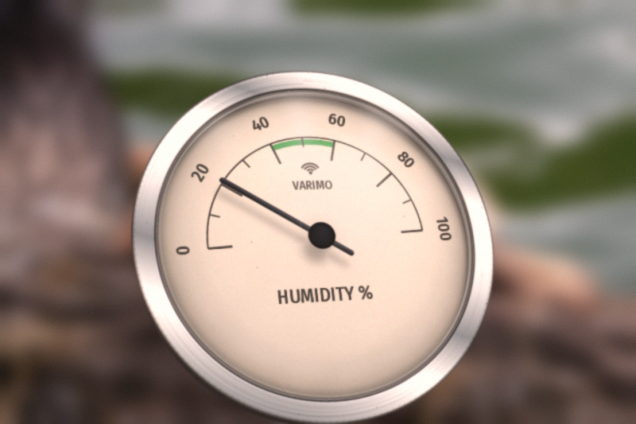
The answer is % 20
